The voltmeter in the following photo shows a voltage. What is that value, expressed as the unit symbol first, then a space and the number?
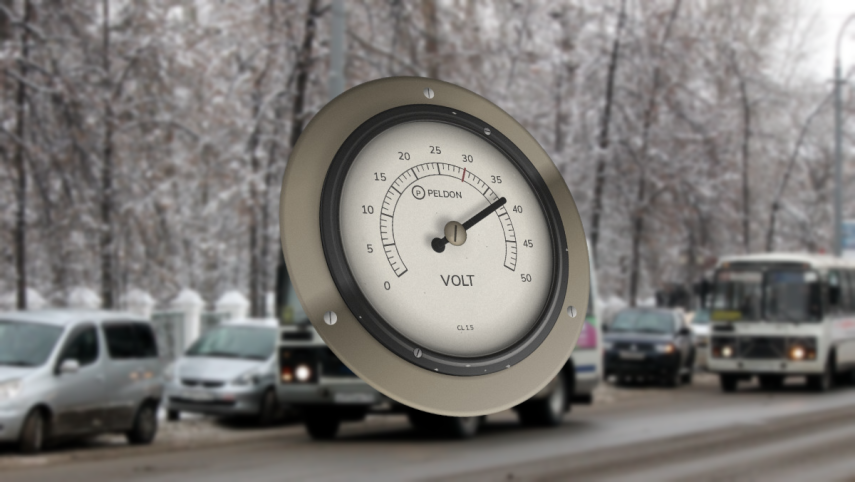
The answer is V 38
